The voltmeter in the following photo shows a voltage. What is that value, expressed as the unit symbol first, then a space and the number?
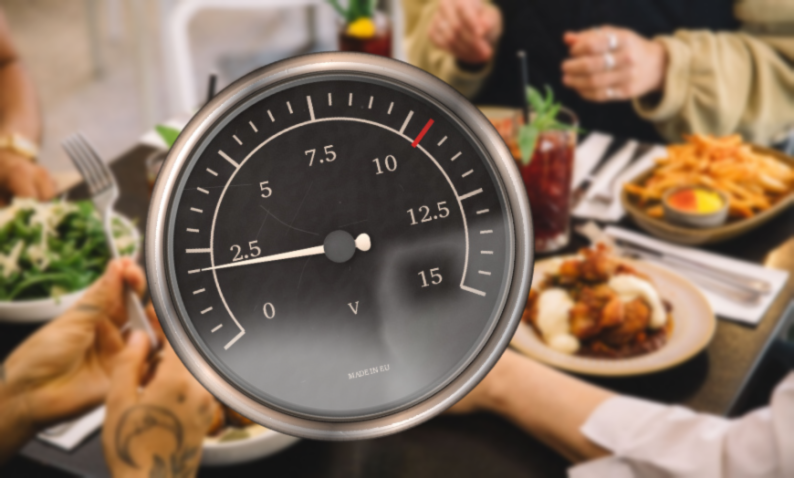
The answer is V 2
